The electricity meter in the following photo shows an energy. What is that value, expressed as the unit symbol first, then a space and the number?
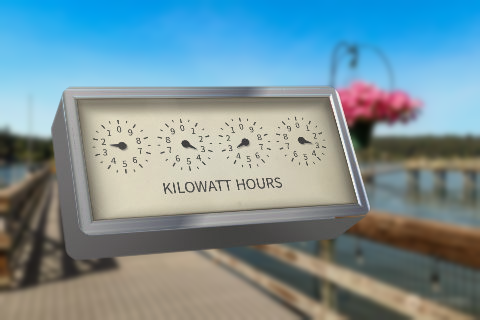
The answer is kWh 2333
